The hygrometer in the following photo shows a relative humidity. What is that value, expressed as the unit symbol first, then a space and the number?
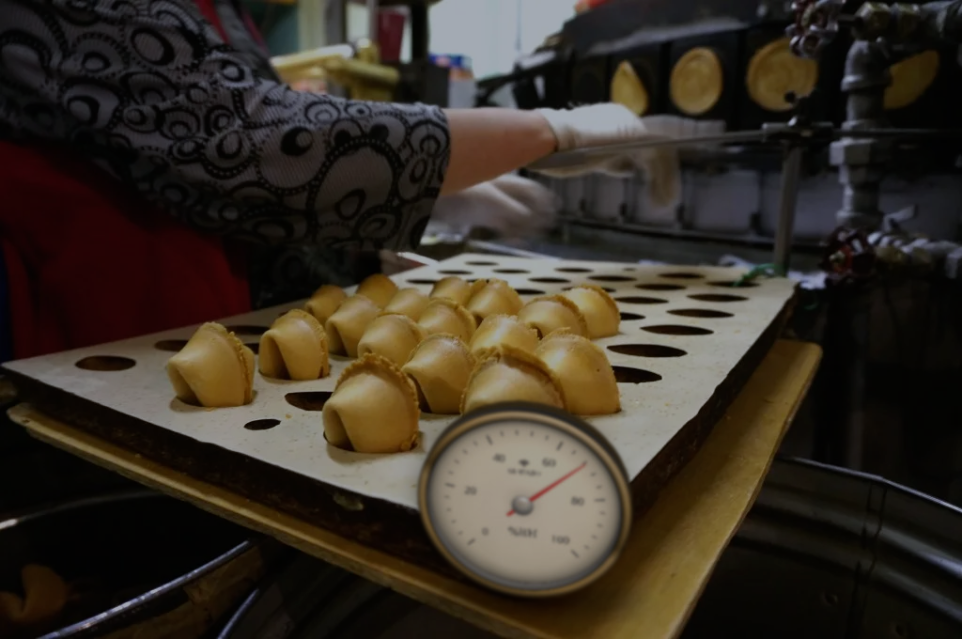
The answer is % 68
